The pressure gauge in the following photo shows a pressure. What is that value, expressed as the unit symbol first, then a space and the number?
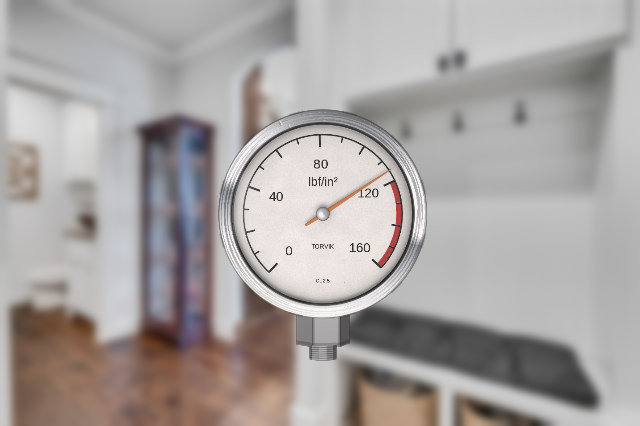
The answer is psi 115
